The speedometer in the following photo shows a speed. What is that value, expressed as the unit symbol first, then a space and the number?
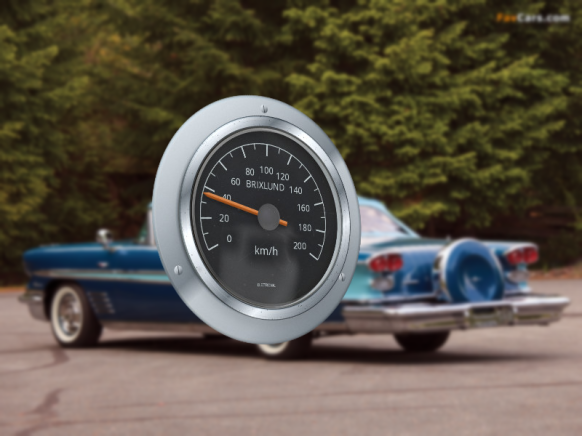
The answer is km/h 35
